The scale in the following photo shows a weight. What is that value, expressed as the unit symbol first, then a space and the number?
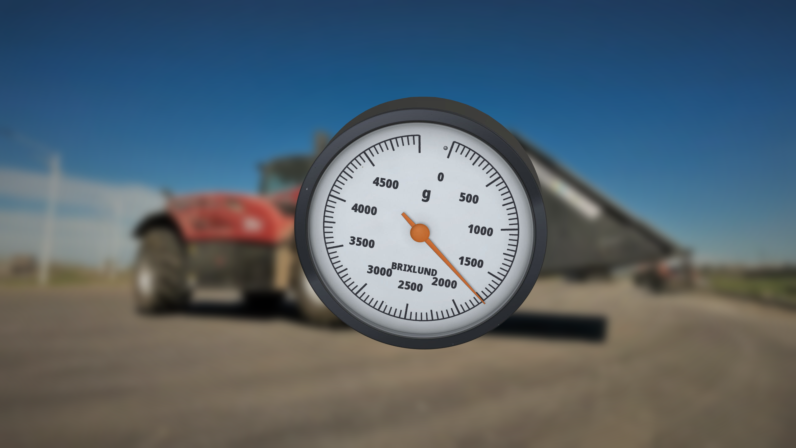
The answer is g 1750
